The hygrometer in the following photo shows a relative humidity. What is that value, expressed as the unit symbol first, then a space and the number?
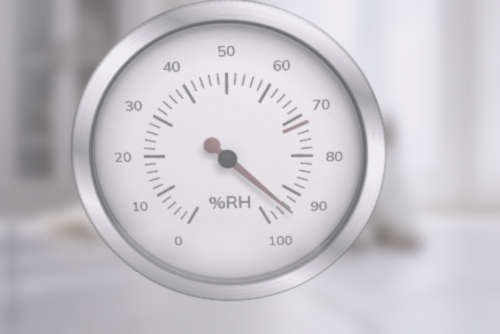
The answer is % 94
